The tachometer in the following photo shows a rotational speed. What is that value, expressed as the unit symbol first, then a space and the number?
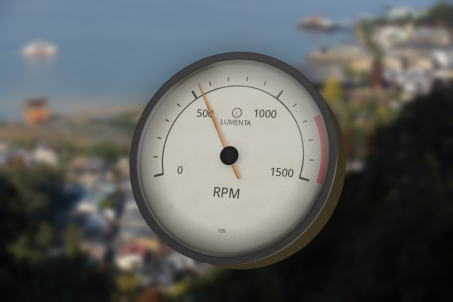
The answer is rpm 550
